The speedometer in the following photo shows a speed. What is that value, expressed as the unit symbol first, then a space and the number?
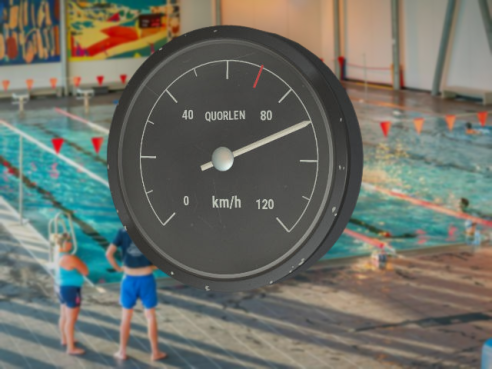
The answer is km/h 90
